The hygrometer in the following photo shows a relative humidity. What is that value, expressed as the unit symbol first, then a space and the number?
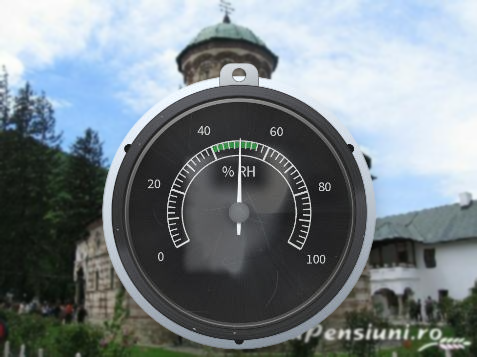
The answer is % 50
